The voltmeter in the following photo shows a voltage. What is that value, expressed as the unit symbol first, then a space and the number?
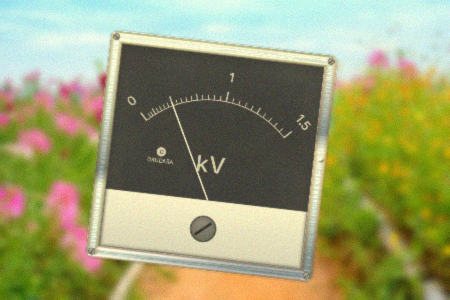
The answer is kV 0.5
